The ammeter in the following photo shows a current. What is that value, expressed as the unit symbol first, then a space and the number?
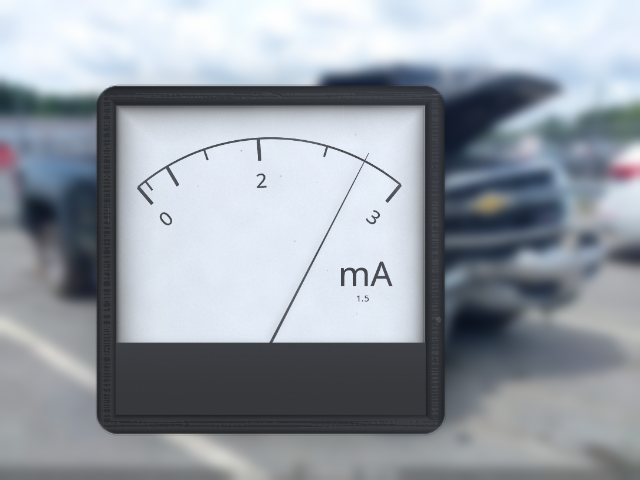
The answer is mA 2.75
